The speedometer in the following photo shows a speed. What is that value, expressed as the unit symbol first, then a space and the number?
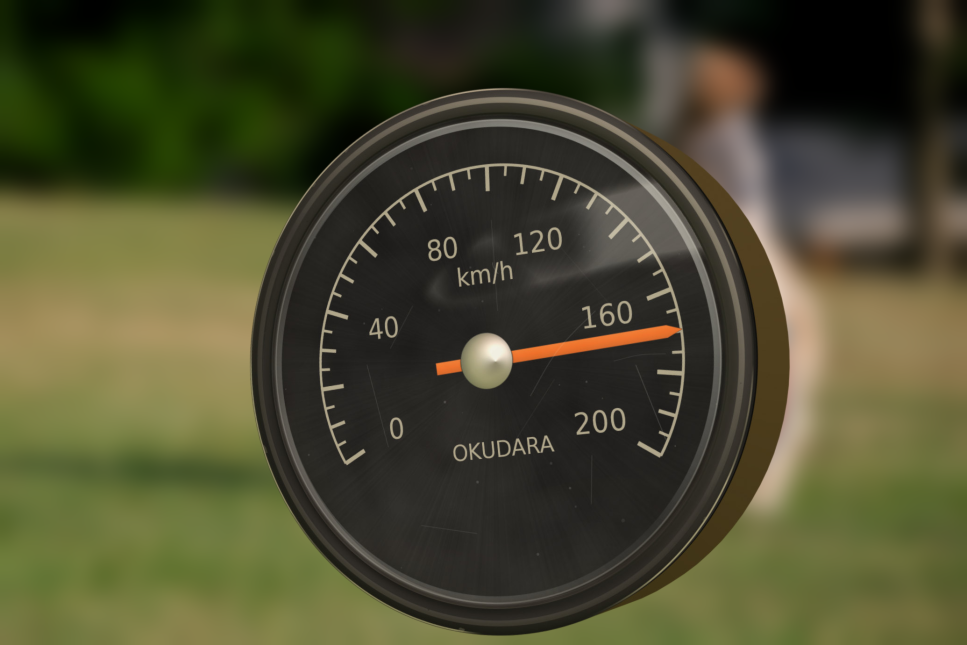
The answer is km/h 170
